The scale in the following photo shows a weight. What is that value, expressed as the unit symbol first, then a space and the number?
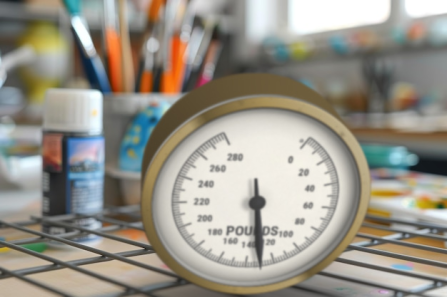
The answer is lb 130
